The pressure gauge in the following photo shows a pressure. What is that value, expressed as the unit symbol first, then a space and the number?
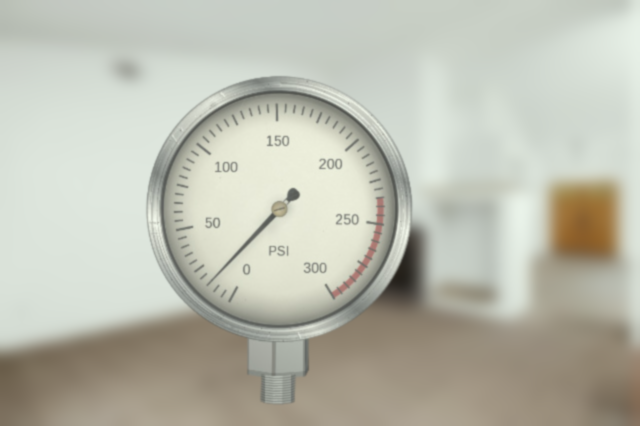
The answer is psi 15
